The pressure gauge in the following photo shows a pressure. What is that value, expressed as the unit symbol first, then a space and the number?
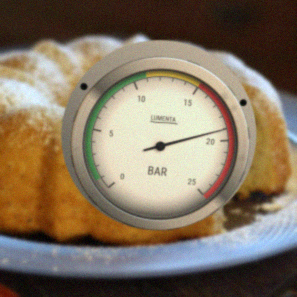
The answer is bar 19
